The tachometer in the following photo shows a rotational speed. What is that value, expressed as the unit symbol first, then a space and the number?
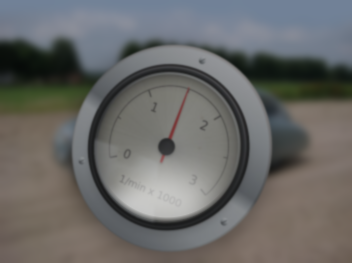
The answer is rpm 1500
